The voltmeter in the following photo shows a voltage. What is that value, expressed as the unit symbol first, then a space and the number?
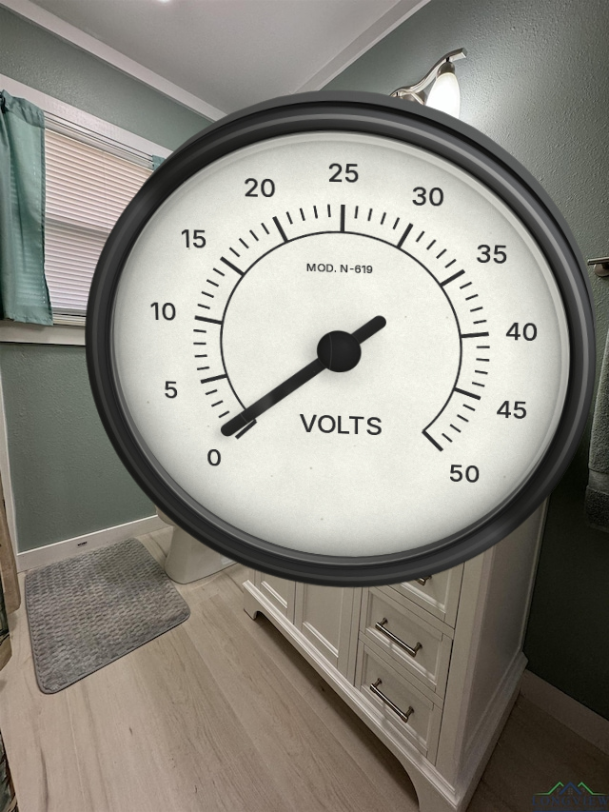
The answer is V 1
